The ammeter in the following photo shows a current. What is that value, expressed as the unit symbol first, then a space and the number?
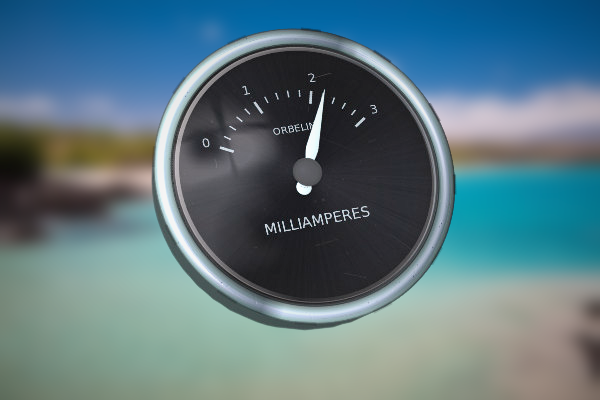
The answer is mA 2.2
